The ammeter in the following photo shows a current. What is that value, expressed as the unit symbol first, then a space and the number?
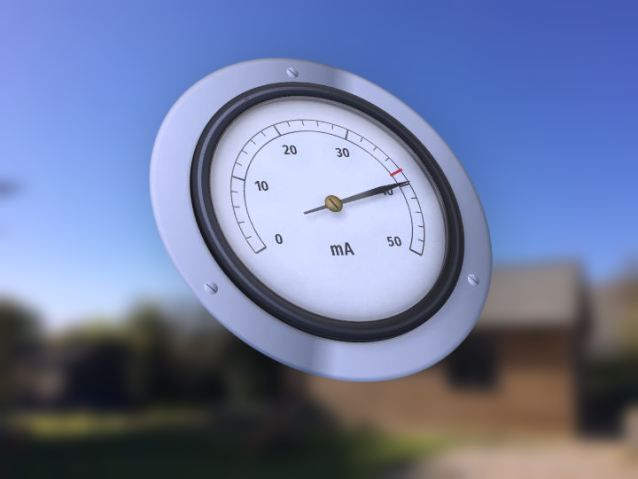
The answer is mA 40
